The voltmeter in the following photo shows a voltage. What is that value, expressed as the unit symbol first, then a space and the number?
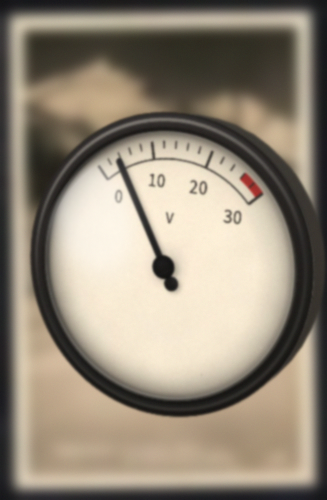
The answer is V 4
